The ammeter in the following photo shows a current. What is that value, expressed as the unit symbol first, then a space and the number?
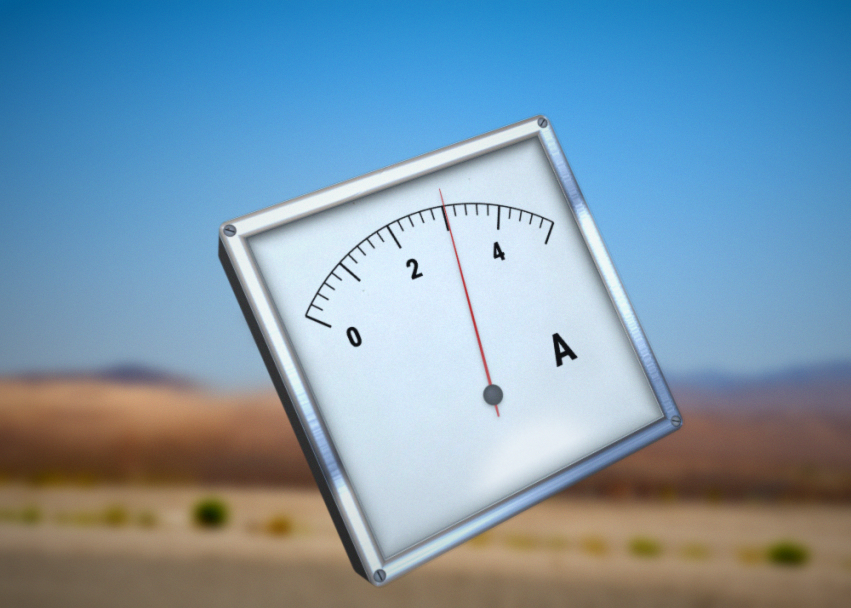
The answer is A 3
